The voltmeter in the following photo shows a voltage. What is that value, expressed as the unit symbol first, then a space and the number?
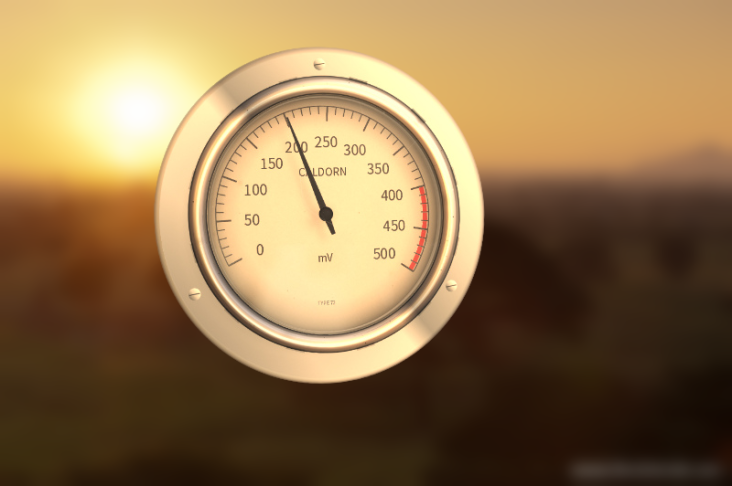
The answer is mV 200
